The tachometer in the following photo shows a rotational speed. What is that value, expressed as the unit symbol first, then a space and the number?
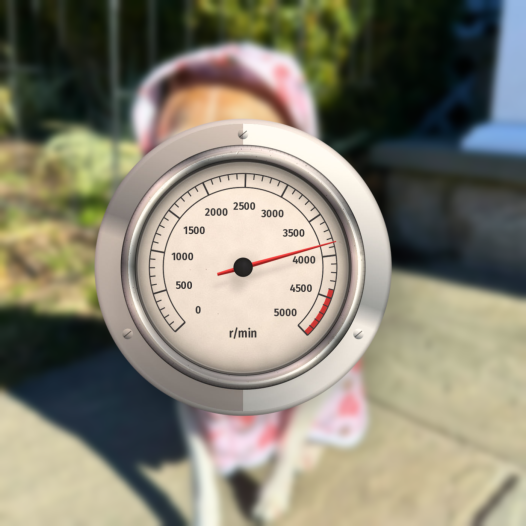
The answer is rpm 3850
